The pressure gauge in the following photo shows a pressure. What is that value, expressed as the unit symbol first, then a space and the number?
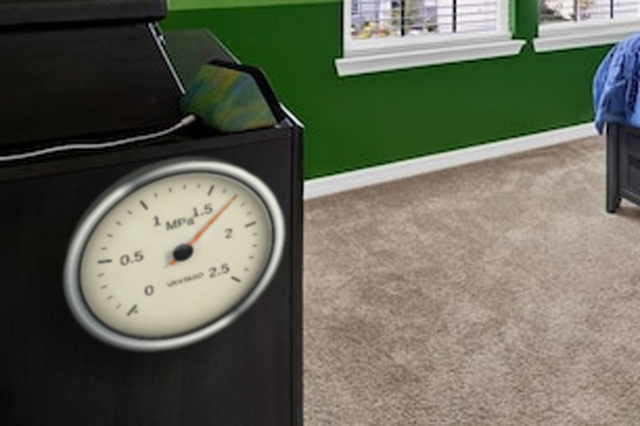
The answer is MPa 1.7
